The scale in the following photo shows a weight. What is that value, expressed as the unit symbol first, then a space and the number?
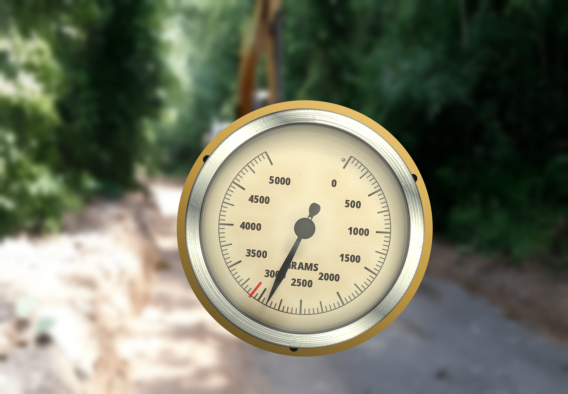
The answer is g 2900
